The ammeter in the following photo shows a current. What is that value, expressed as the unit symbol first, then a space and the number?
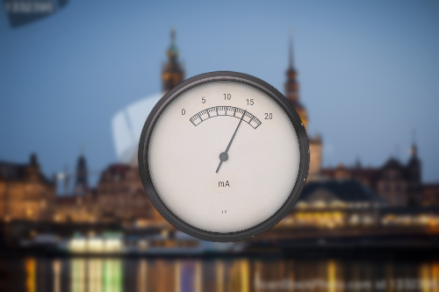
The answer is mA 15
